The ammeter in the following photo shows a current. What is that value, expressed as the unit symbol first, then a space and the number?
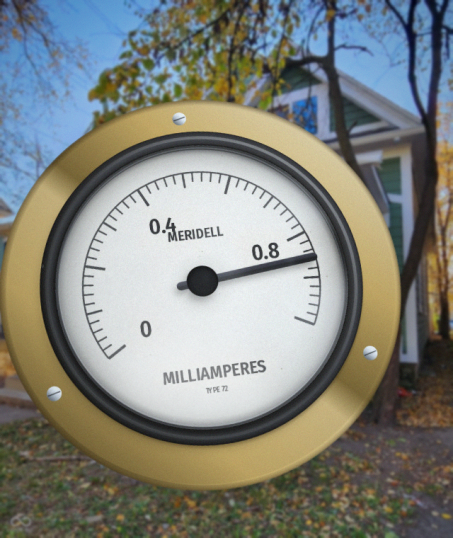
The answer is mA 0.86
